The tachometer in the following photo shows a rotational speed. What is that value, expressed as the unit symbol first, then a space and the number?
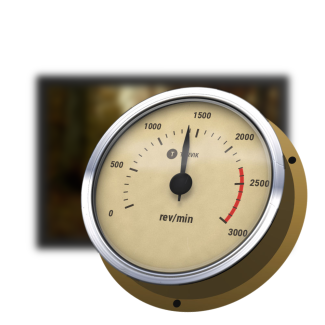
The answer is rpm 1400
